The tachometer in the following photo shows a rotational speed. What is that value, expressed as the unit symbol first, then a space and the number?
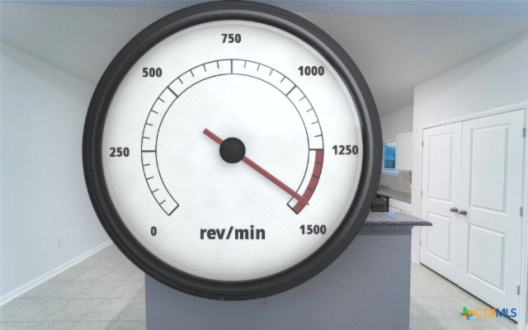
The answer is rpm 1450
